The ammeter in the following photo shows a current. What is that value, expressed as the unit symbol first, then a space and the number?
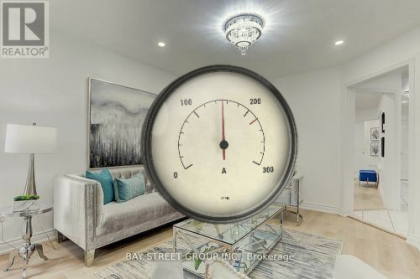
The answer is A 150
